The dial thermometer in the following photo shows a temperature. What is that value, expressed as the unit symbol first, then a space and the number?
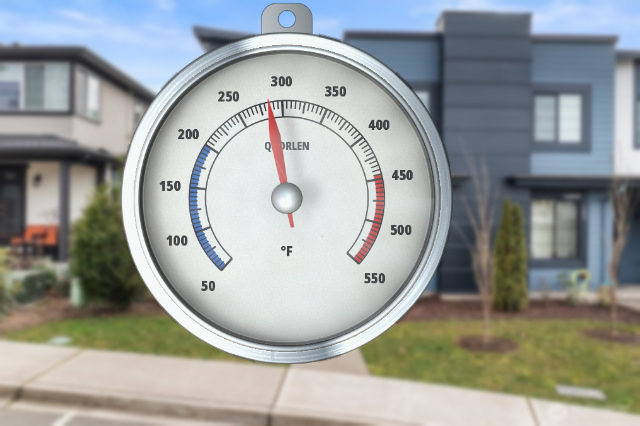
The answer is °F 285
